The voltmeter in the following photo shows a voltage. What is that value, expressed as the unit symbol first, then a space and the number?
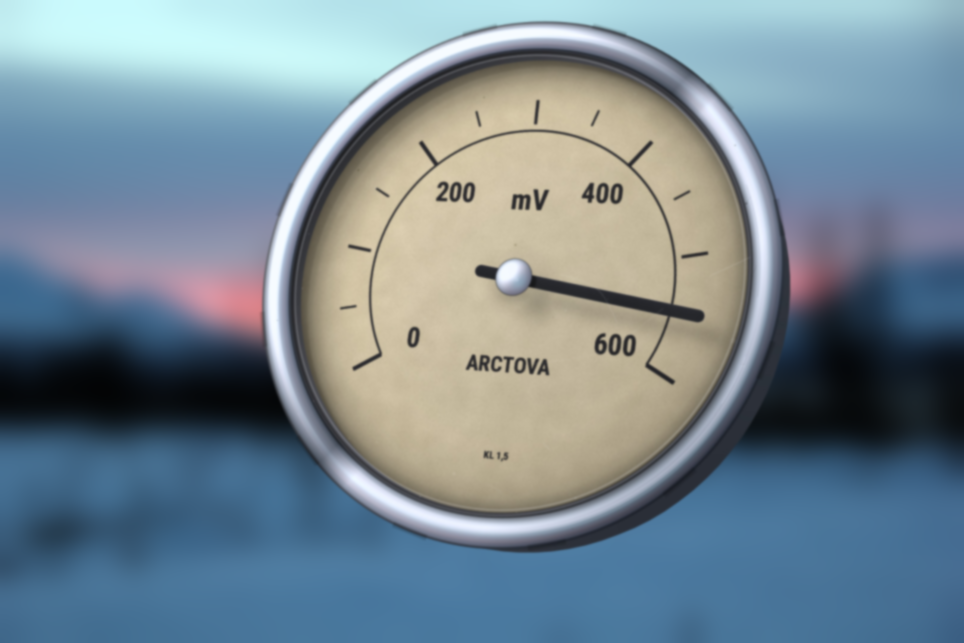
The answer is mV 550
